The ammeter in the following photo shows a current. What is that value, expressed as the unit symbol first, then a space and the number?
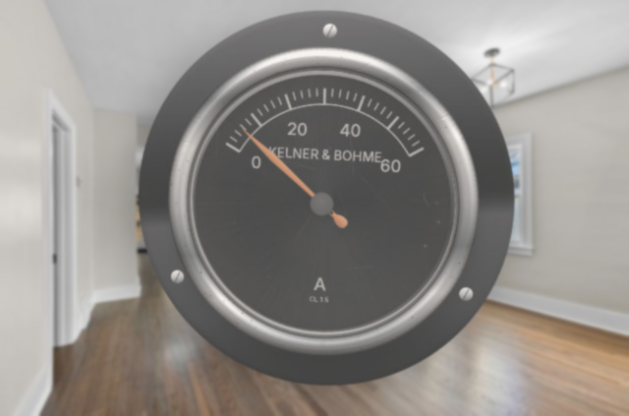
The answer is A 6
